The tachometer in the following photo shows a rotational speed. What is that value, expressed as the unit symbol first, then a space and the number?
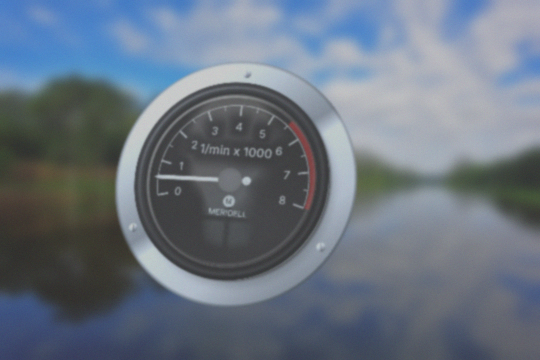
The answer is rpm 500
